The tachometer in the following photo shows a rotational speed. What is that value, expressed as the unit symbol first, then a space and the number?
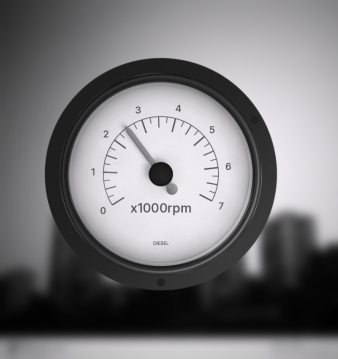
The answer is rpm 2500
